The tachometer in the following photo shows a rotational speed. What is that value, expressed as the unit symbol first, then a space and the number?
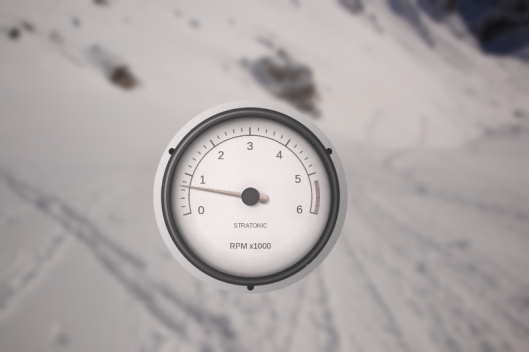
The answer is rpm 700
